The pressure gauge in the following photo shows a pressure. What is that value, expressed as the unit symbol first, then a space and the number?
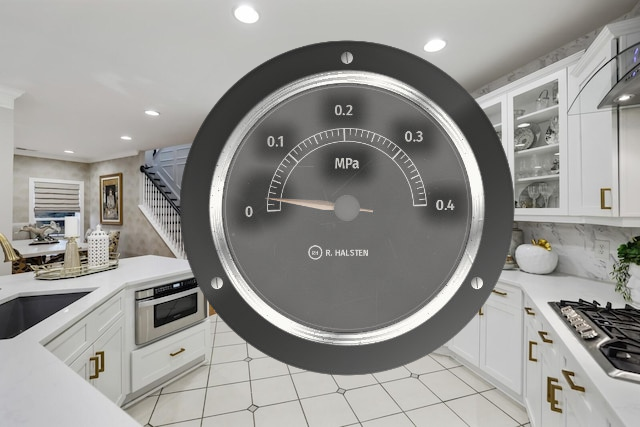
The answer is MPa 0.02
